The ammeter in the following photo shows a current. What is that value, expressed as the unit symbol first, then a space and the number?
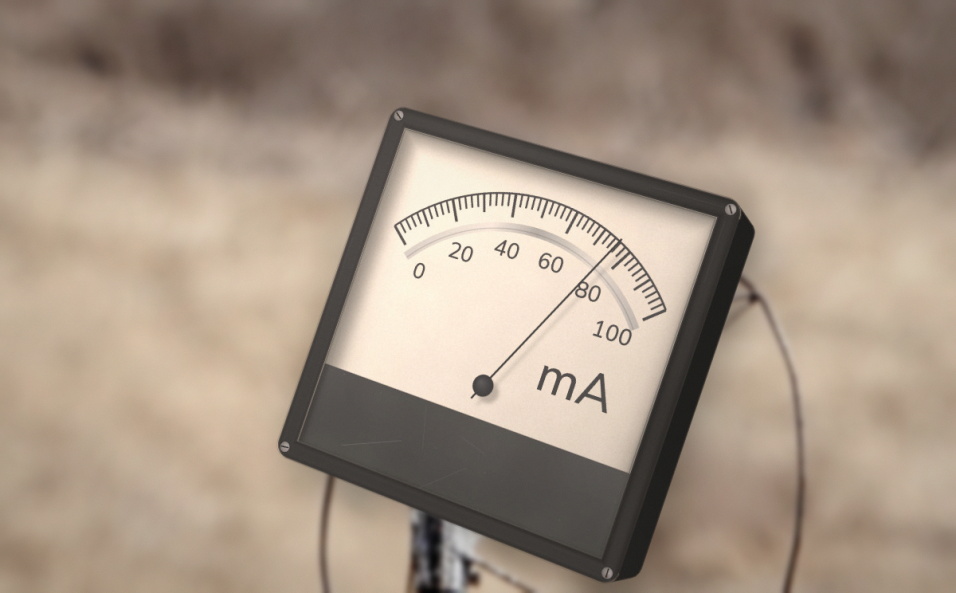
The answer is mA 76
